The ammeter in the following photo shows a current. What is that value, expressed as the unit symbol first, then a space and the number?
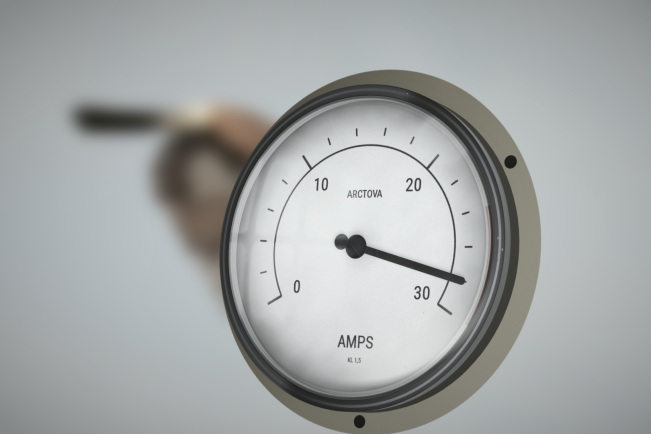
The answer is A 28
